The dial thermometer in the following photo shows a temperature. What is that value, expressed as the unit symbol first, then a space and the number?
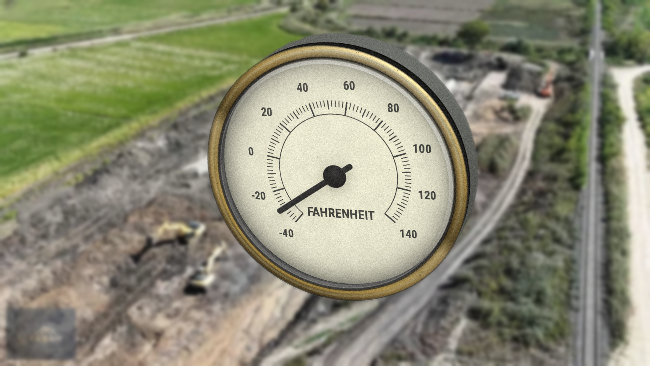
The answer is °F -30
